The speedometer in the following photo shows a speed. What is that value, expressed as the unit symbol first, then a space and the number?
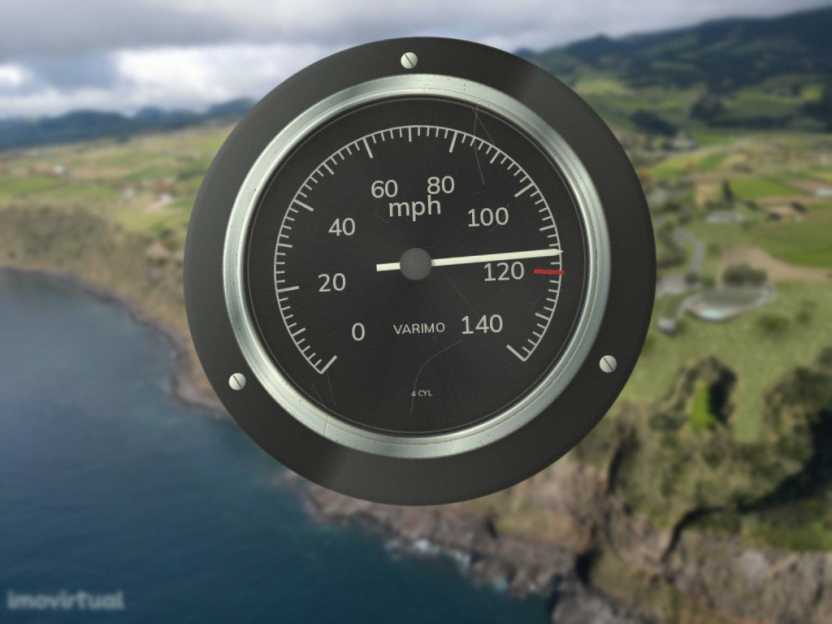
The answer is mph 116
